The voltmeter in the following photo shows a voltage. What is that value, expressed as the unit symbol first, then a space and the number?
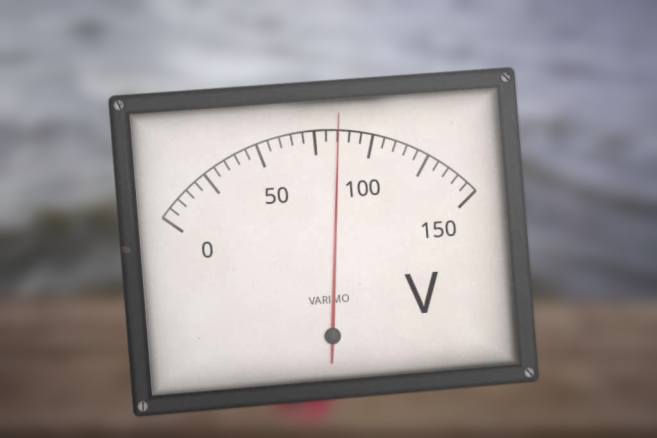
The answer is V 85
